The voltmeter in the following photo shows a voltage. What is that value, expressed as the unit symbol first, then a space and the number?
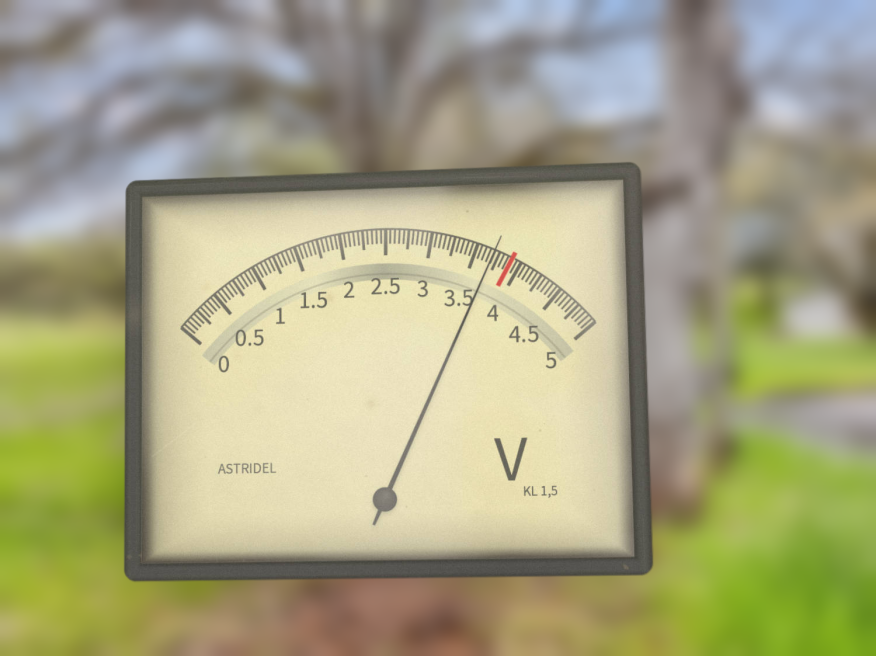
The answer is V 3.7
